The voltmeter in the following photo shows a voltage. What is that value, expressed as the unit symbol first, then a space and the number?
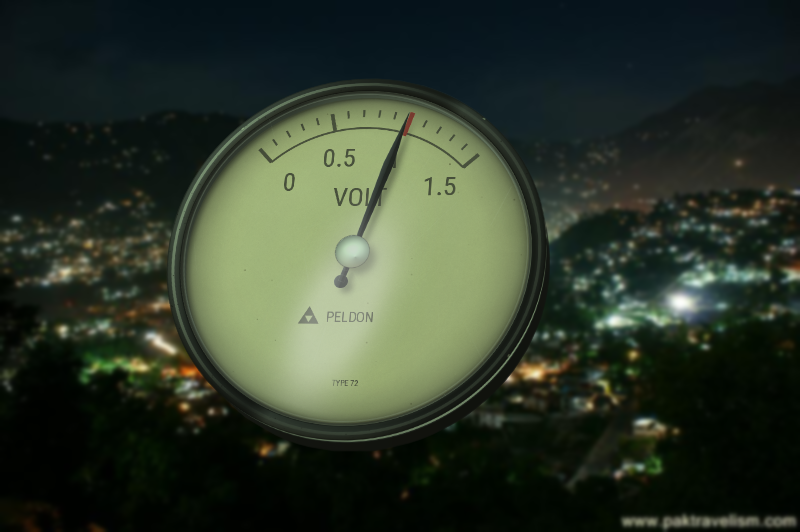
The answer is V 1
